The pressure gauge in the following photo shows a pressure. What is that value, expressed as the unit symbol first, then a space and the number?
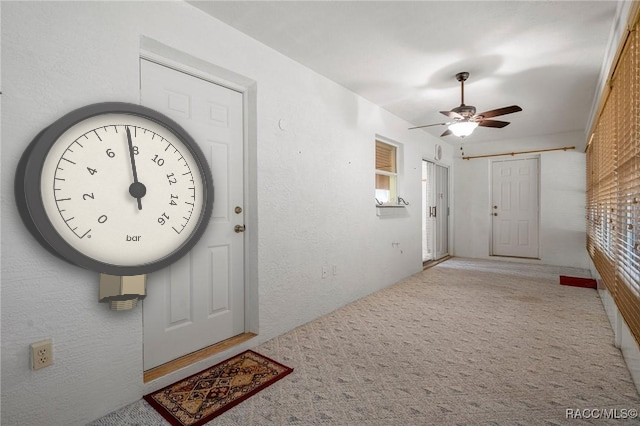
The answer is bar 7.5
